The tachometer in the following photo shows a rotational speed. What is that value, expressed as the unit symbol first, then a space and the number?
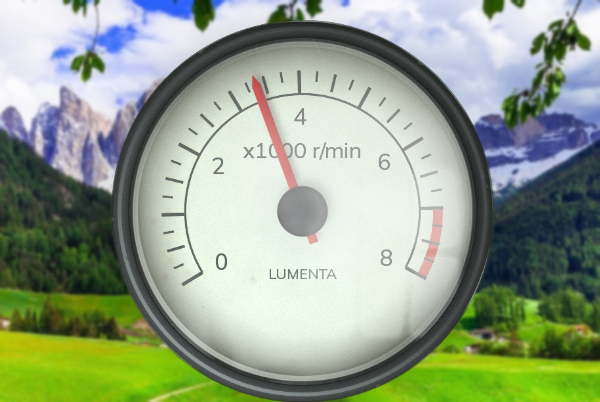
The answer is rpm 3375
